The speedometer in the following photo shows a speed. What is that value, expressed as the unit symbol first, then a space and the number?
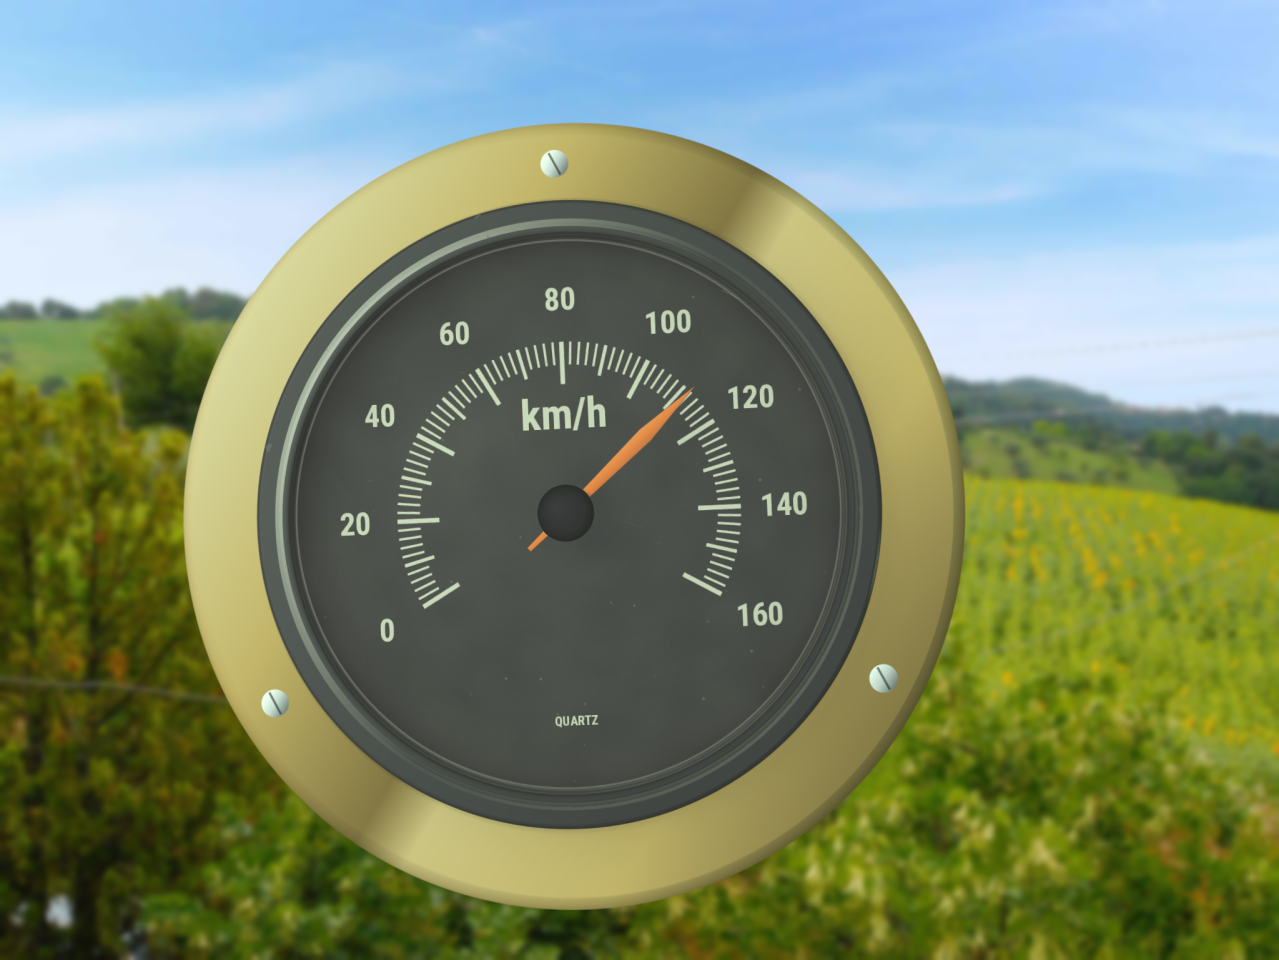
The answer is km/h 112
